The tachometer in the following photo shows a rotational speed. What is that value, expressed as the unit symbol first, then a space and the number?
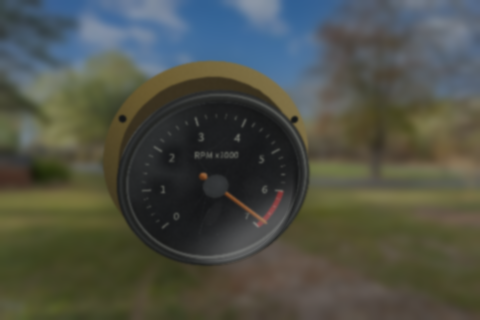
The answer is rpm 6800
